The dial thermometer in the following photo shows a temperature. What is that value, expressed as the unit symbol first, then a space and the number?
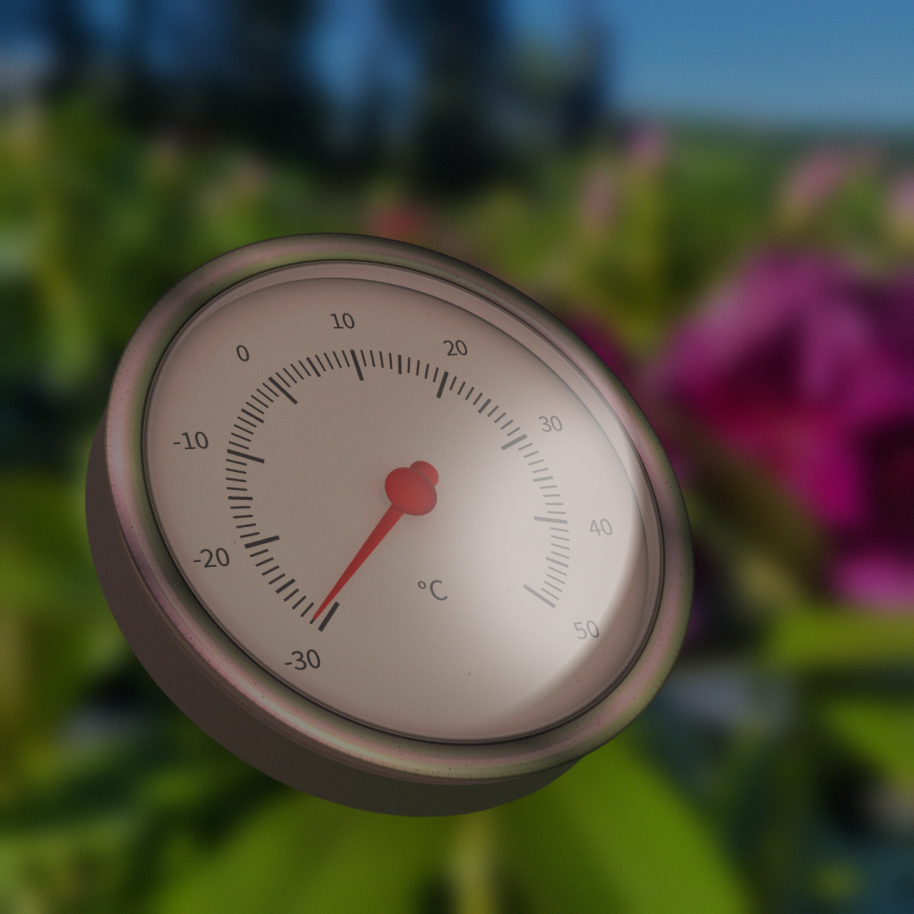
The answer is °C -29
